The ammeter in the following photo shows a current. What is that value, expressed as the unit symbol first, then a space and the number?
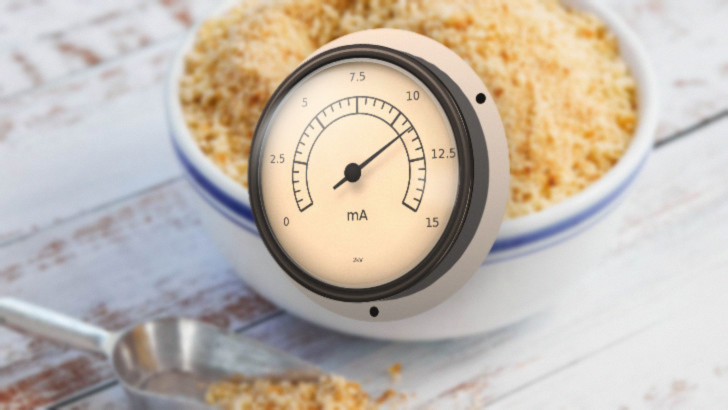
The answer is mA 11
